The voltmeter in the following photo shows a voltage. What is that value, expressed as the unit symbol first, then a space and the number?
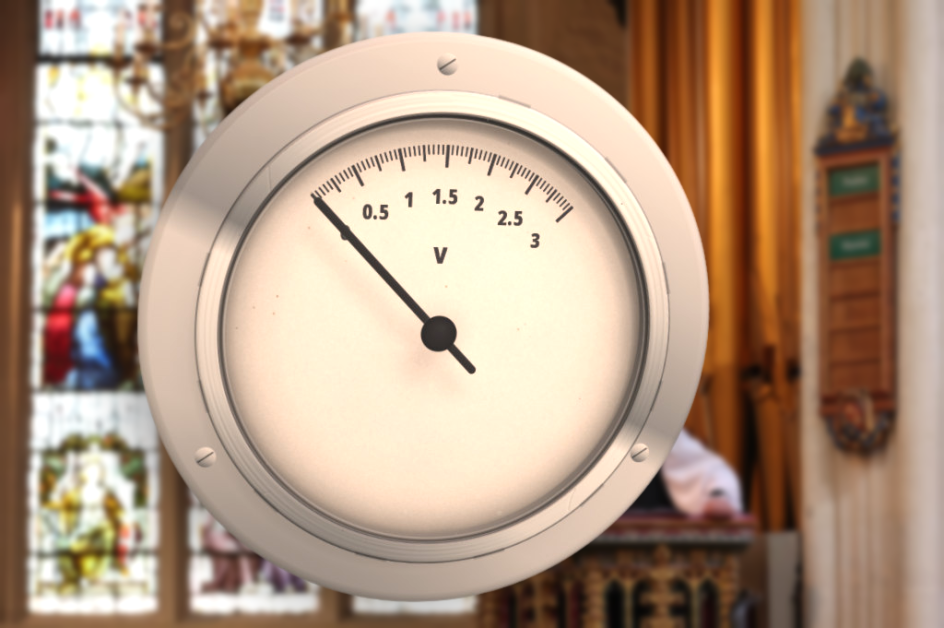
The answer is V 0
